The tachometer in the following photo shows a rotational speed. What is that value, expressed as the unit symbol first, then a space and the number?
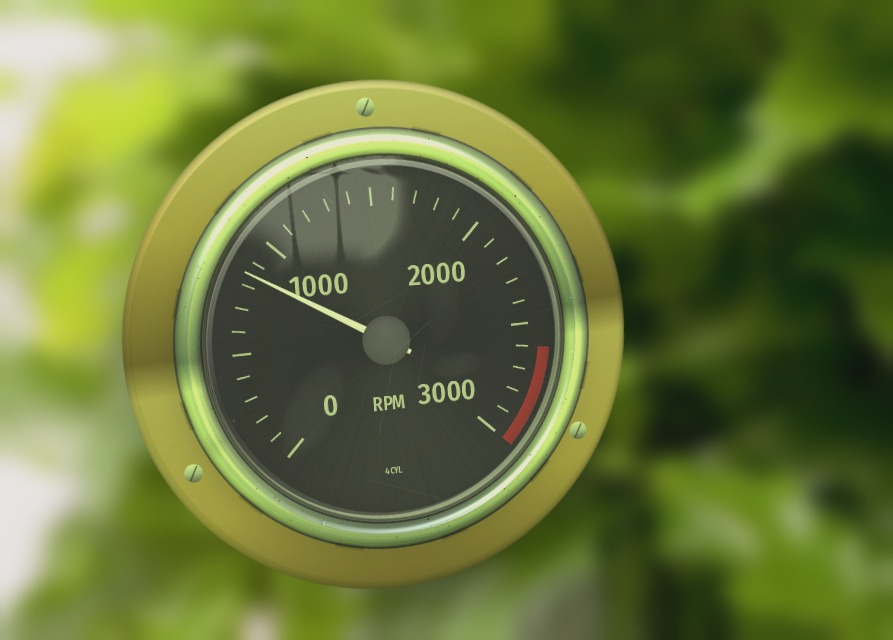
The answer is rpm 850
